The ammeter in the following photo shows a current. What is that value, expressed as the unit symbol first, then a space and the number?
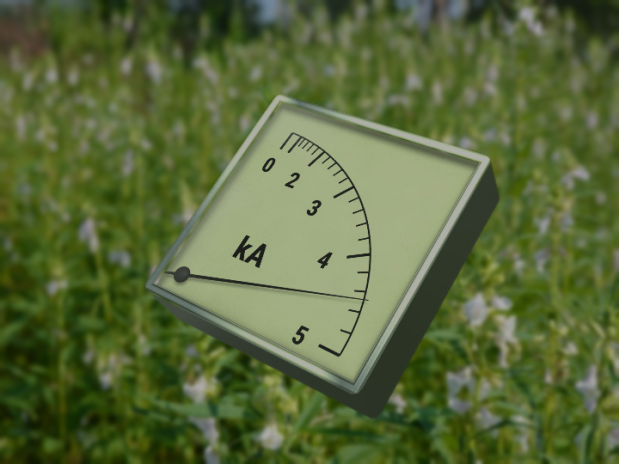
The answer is kA 4.5
